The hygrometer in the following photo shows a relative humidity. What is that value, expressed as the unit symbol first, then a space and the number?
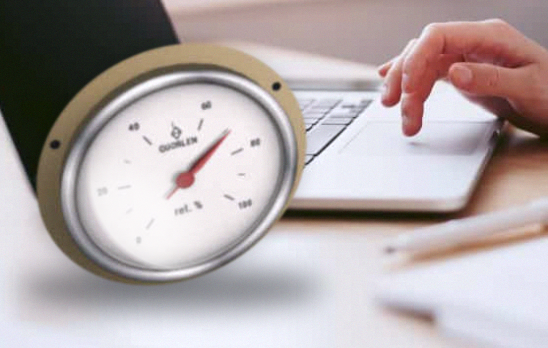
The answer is % 70
